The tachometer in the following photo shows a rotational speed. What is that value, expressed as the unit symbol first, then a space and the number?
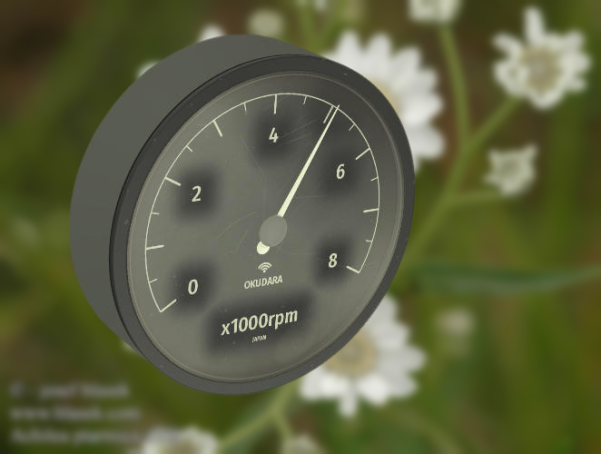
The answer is rpm 5000
